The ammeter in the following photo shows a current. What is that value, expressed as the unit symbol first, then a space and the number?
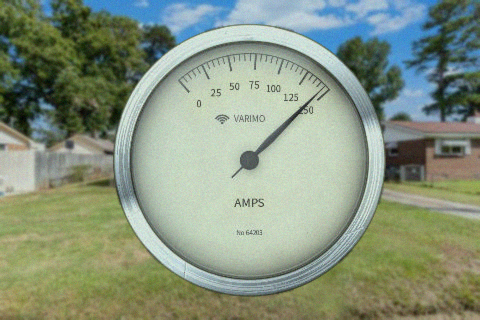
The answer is A 145
